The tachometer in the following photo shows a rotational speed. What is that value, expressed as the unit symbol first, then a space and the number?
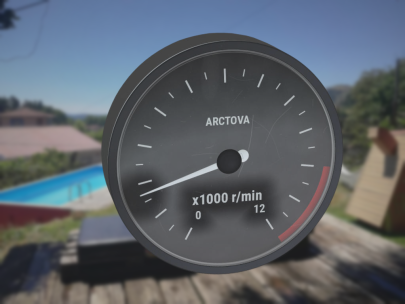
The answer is rpm 1750
